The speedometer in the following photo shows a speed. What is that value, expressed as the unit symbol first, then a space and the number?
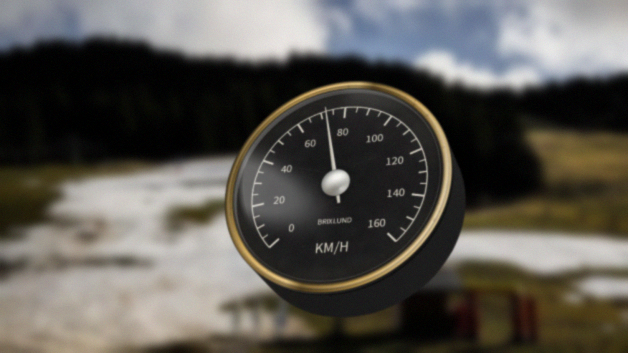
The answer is km/h 72.5
